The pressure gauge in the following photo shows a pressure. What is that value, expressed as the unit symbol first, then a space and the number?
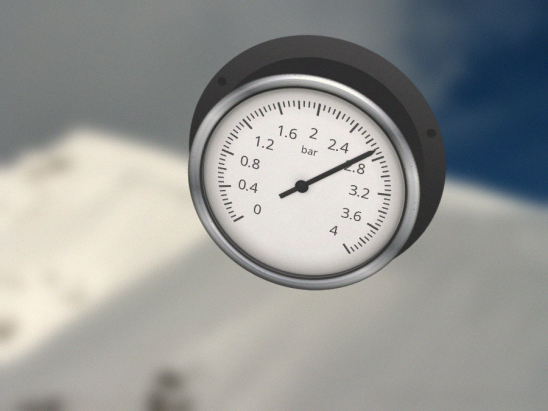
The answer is bar 2.7
